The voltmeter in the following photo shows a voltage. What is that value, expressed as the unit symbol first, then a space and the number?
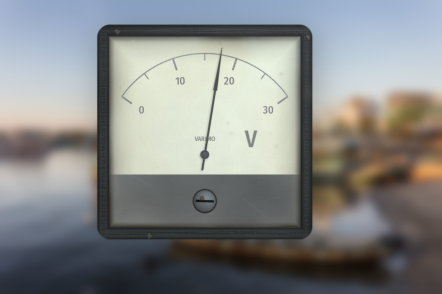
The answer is V 17.5
